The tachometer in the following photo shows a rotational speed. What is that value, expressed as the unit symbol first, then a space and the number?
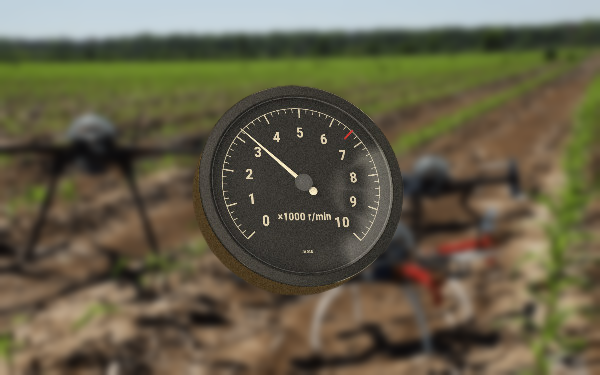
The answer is rpm 3200
